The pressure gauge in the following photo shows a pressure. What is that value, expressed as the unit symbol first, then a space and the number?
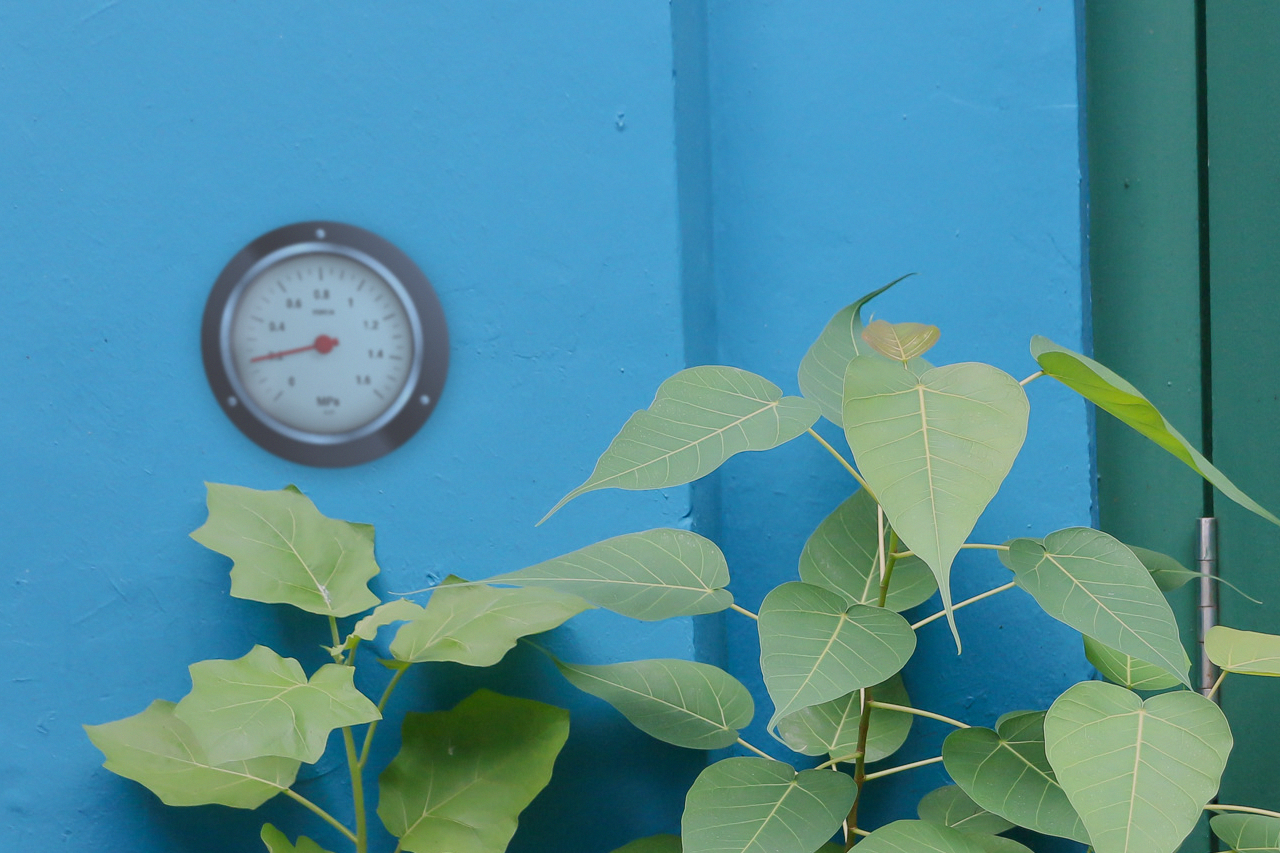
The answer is MPa 0.2
